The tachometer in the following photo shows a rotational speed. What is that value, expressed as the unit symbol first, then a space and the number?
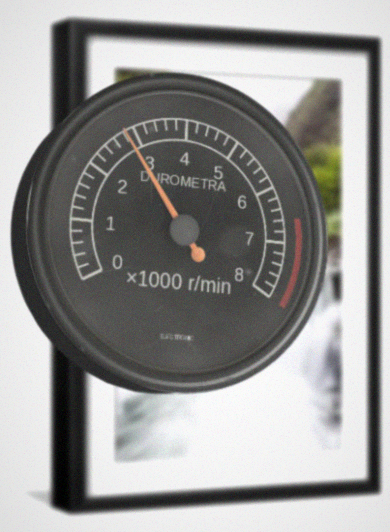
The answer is rpm 2800
